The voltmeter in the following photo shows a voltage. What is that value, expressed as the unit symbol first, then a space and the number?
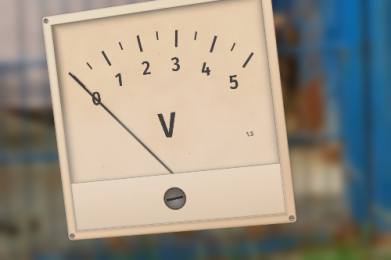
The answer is V 0
